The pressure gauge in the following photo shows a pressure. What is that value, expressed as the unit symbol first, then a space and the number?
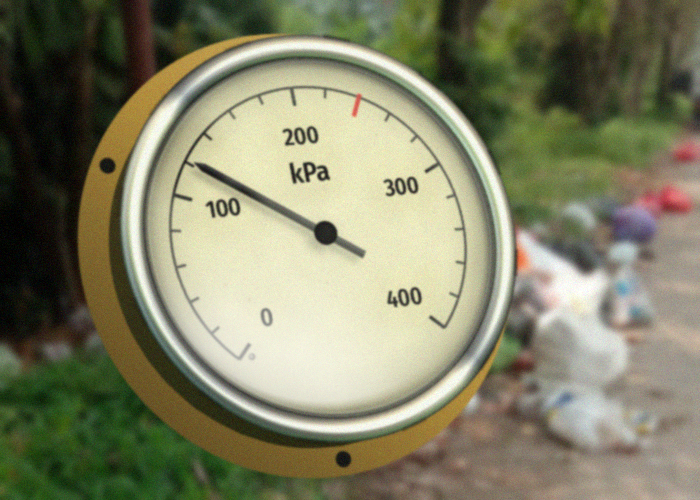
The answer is kPa 120
